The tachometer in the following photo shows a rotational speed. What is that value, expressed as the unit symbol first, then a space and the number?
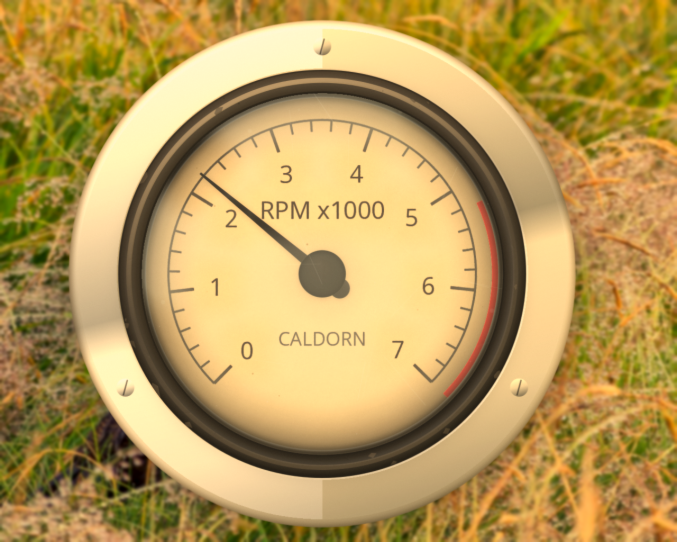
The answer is rpm 2200
